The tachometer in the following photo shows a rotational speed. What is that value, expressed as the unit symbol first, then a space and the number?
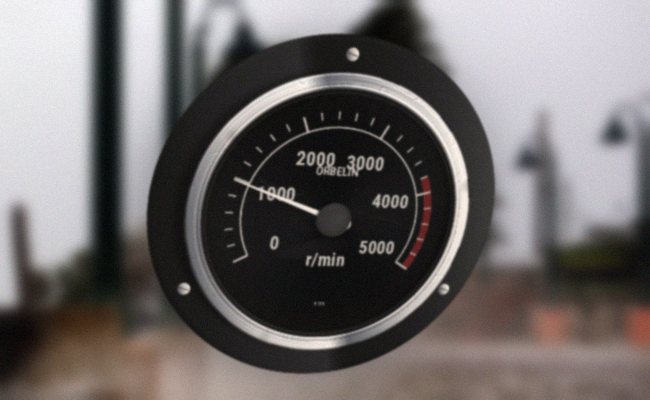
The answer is rpm 1000
